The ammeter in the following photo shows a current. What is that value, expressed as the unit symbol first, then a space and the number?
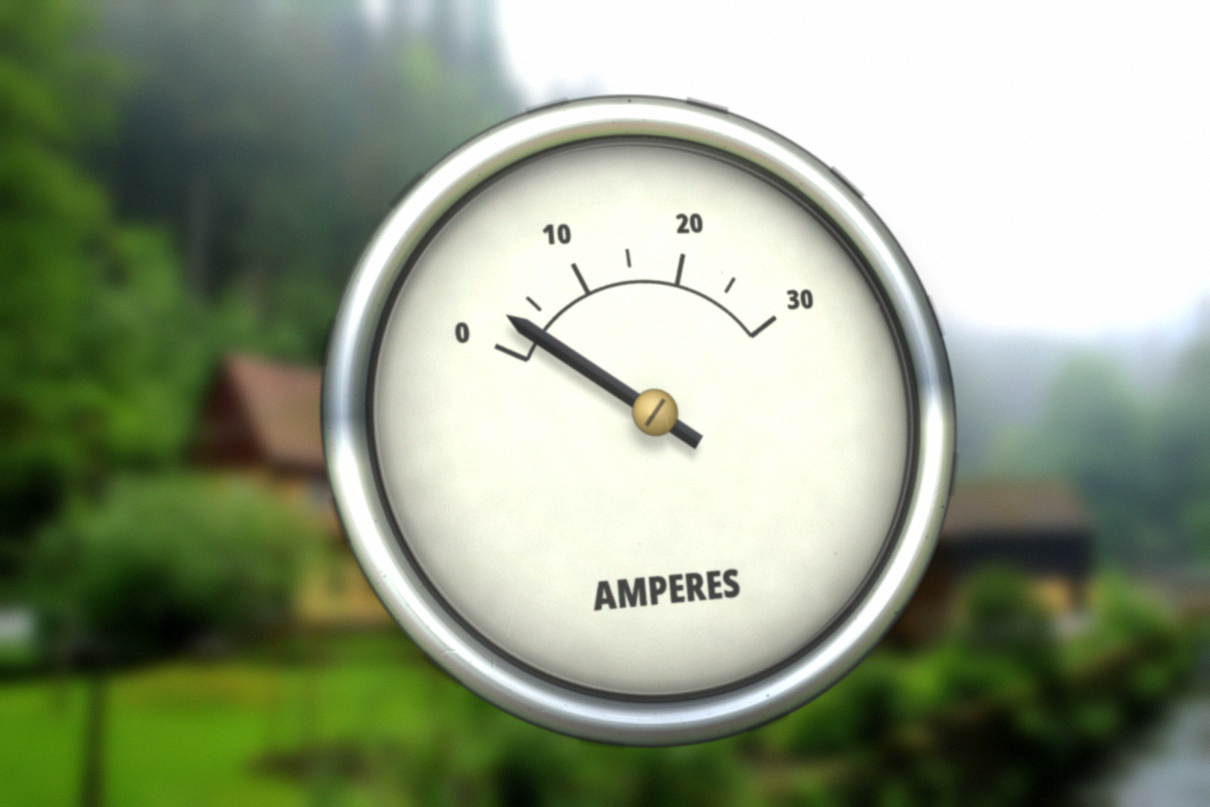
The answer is A 2.5
